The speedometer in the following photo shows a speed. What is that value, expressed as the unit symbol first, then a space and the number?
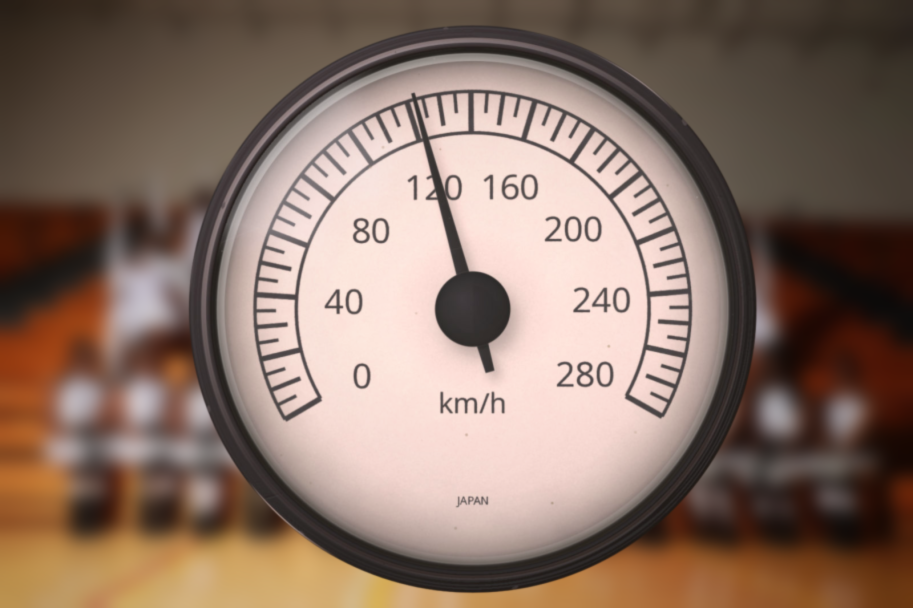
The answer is km/h 122.5
